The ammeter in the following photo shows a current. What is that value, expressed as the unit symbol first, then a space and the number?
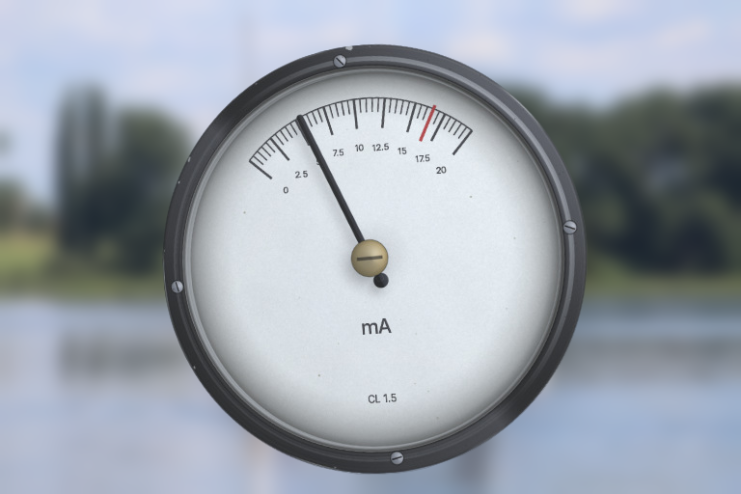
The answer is mA 5.5
